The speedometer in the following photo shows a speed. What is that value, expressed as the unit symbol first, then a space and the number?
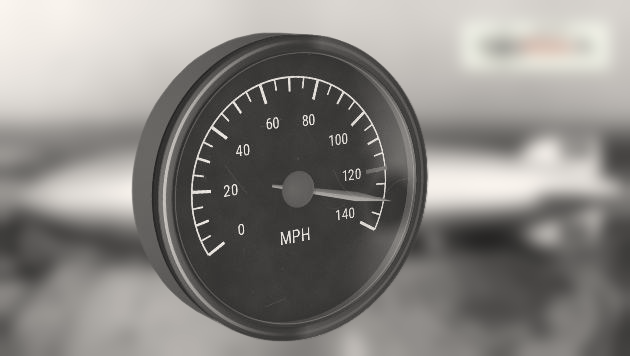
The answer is mph 130
